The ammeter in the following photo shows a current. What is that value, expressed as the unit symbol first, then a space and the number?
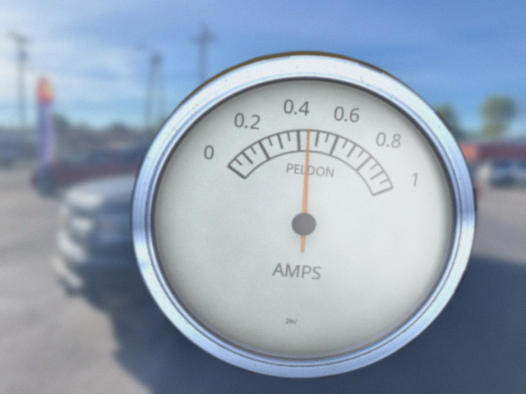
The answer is A 0.45
